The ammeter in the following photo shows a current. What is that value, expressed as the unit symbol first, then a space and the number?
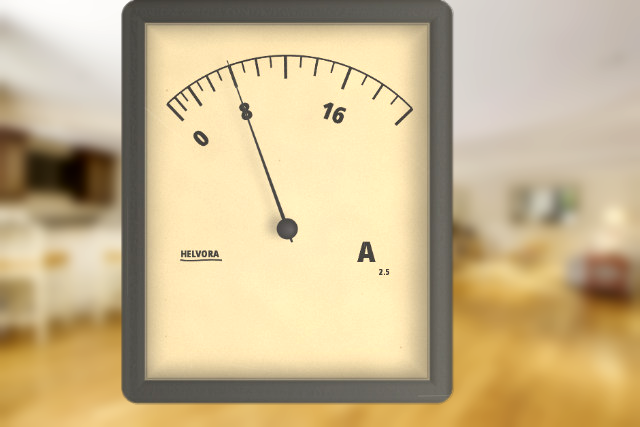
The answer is A 8
